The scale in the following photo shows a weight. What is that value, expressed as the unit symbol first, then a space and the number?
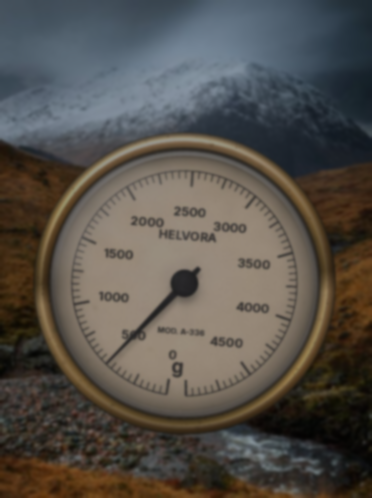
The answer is g 500
